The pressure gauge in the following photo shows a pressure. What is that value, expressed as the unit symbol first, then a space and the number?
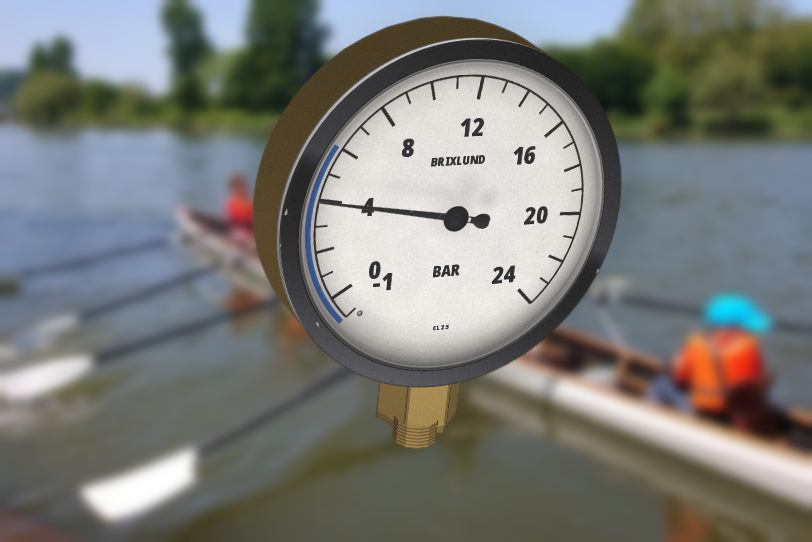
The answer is bar 4
